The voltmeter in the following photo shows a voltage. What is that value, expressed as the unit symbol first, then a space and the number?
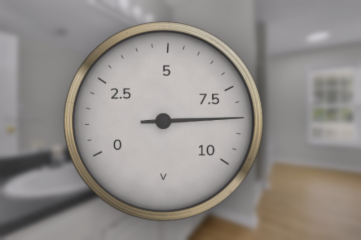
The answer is V 8.5
